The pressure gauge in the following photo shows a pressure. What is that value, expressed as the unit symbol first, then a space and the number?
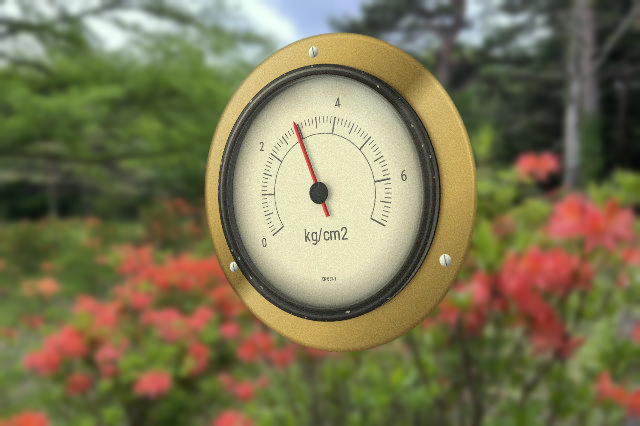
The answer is kg/cm² 3
